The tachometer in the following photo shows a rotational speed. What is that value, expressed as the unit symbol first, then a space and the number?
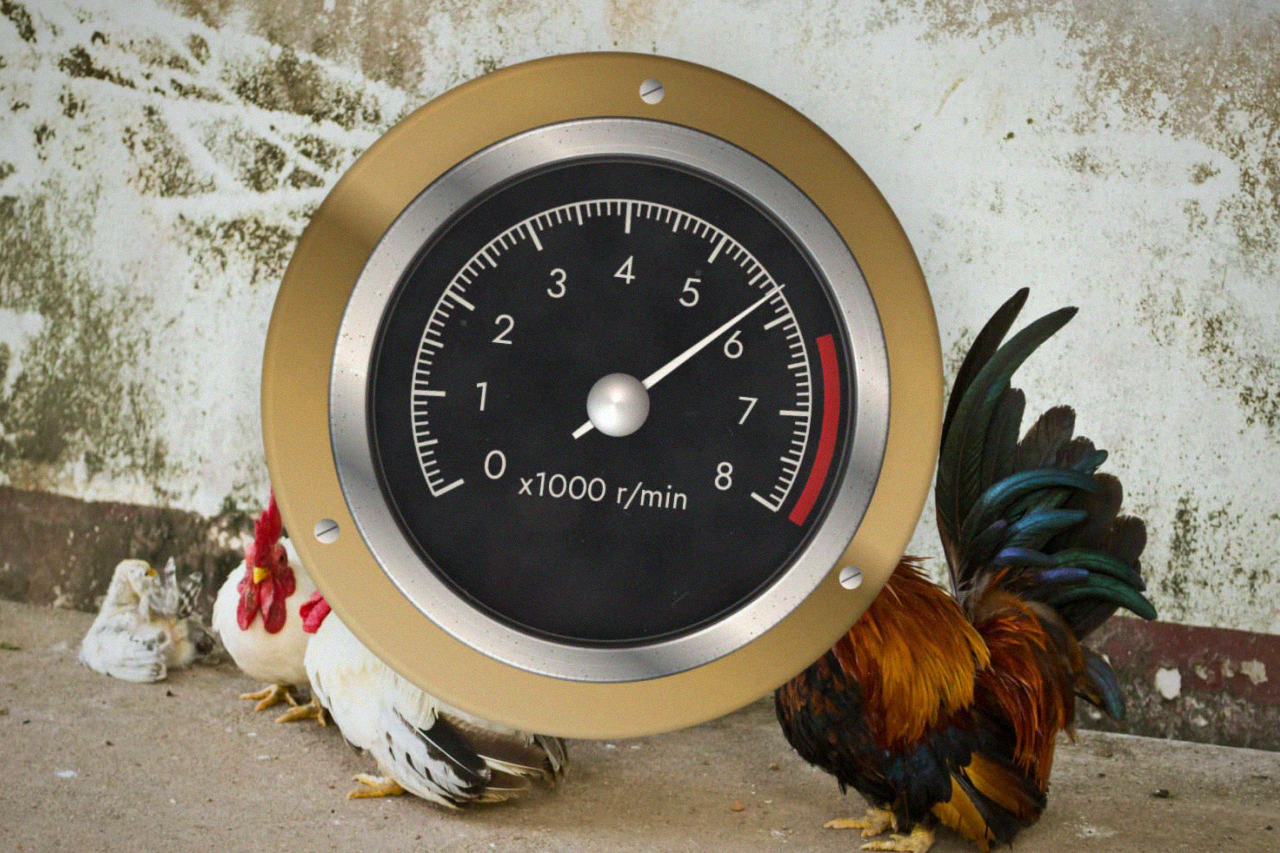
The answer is rpm 5700
